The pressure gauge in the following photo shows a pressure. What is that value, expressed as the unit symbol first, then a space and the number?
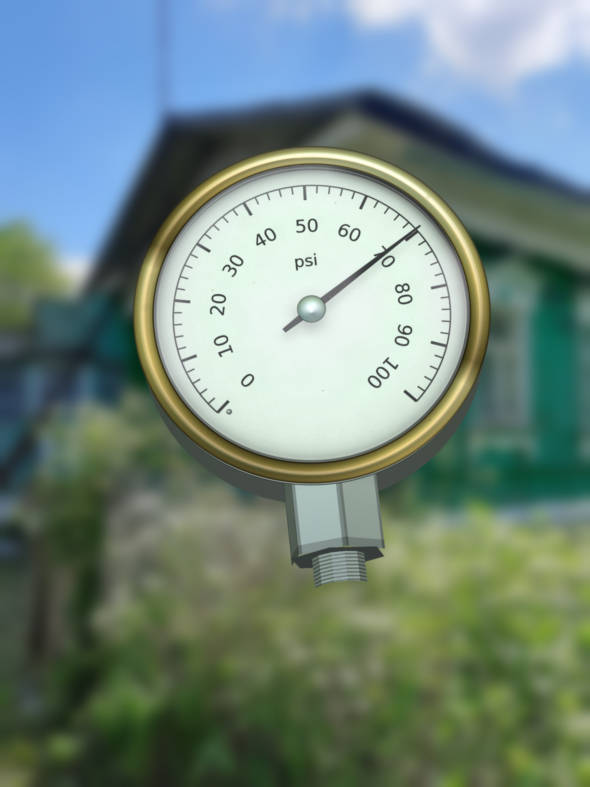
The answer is psi 70
